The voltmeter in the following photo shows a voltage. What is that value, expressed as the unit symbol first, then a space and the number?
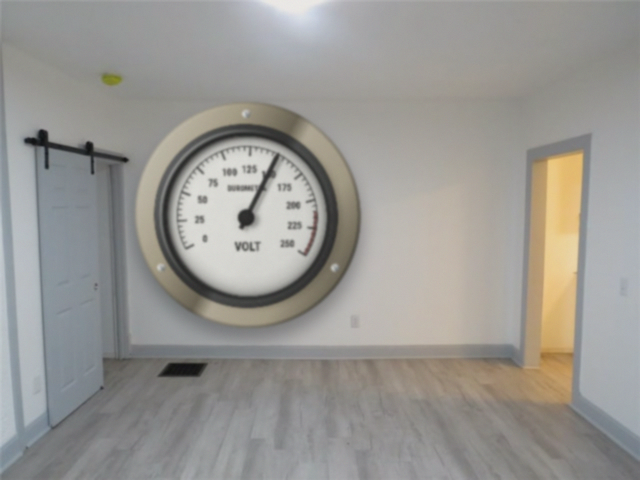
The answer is V 150
